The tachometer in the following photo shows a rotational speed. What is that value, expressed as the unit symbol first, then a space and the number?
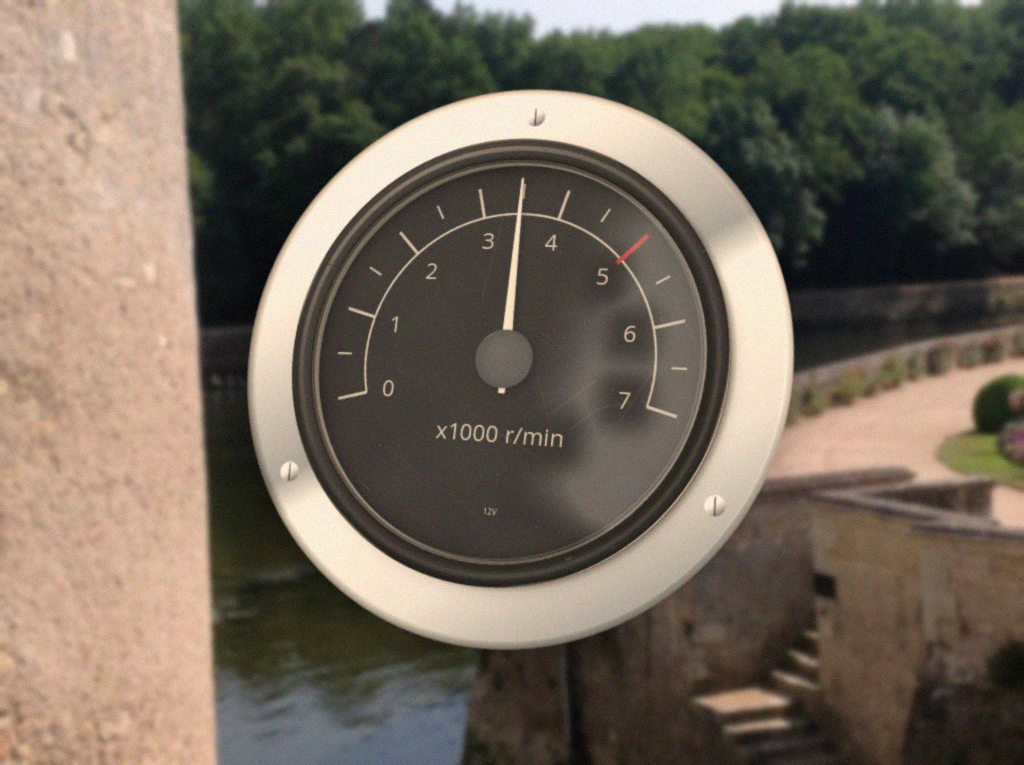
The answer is rpm 3500
